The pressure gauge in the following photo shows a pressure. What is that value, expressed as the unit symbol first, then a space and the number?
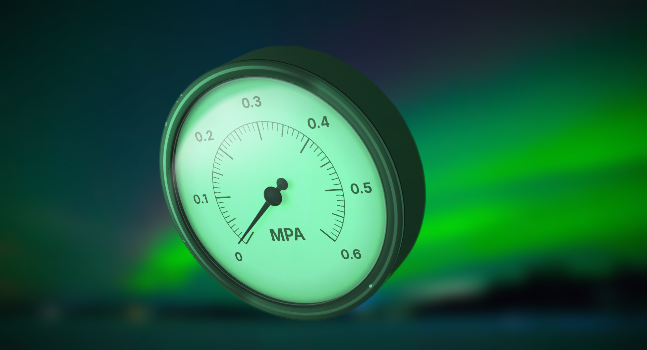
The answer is MPa 0.01
